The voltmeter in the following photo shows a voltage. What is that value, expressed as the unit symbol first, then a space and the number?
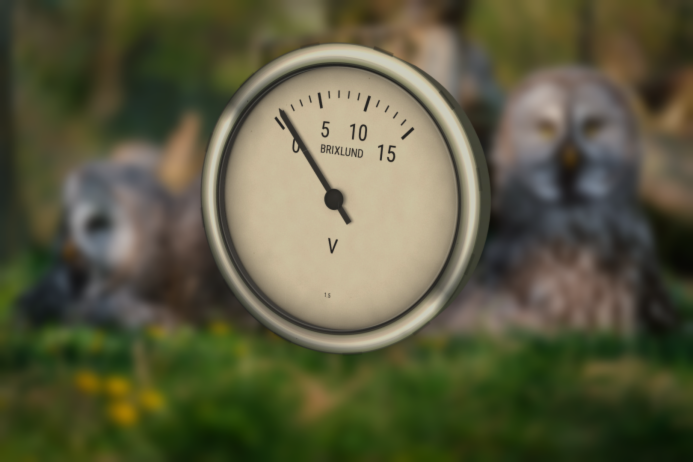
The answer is V 1
